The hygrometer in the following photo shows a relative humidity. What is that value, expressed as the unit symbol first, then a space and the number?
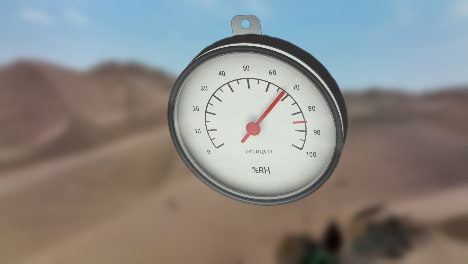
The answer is % 67.5
